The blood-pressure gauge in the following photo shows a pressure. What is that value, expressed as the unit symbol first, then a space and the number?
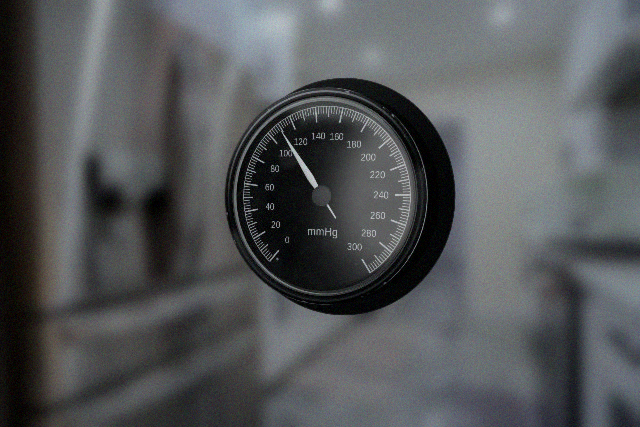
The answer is mmHg 110
